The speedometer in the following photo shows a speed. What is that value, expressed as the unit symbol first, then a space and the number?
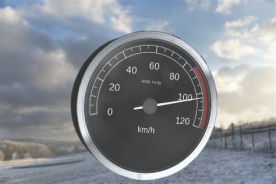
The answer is km/h 102.5
